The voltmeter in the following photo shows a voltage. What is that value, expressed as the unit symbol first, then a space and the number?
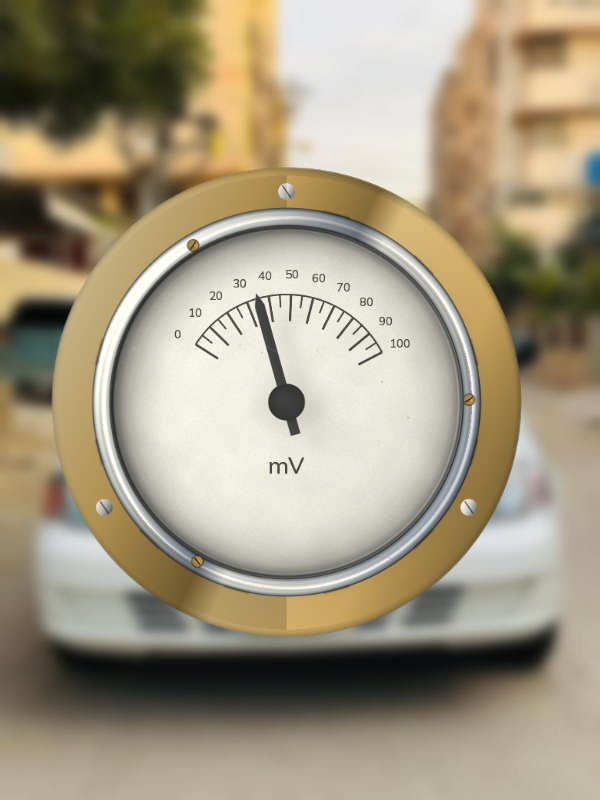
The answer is mV 35
